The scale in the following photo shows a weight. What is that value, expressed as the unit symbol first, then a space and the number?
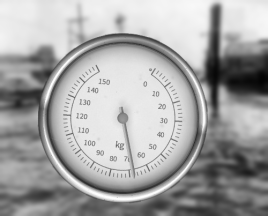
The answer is kg 68
